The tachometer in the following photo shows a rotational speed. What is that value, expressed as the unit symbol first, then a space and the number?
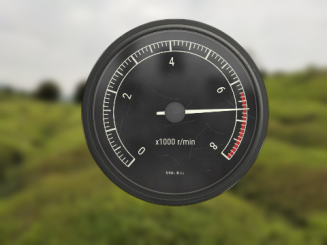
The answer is rpm 6700
